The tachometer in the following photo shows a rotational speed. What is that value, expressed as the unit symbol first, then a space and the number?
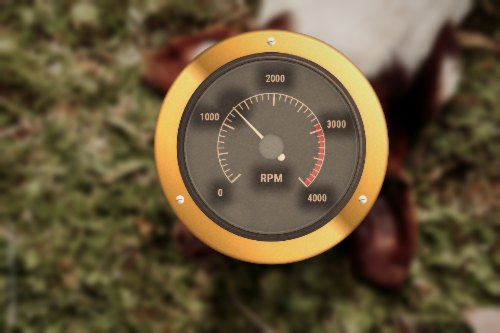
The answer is rpm 1300
